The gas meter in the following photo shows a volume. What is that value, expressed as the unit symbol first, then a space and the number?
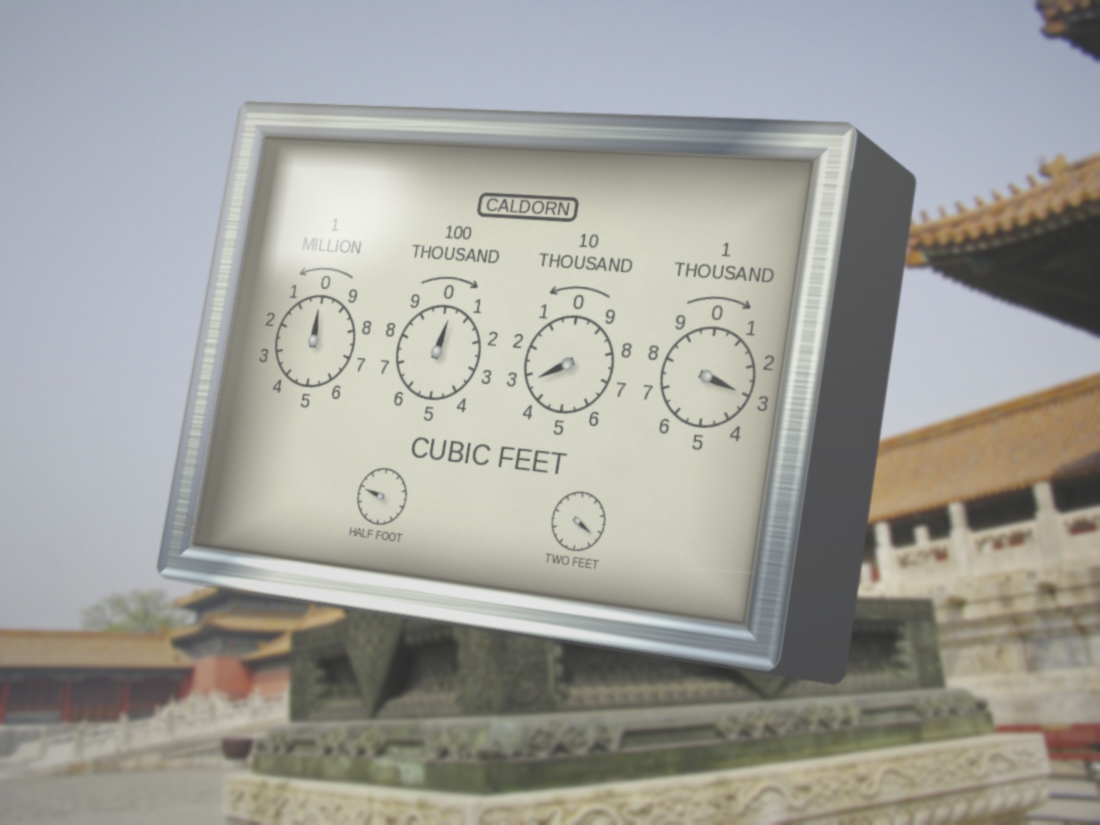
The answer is ft³ 3300
